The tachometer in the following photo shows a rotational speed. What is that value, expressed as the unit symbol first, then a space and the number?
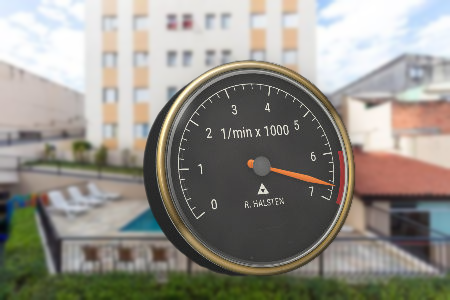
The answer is rpm 6700
